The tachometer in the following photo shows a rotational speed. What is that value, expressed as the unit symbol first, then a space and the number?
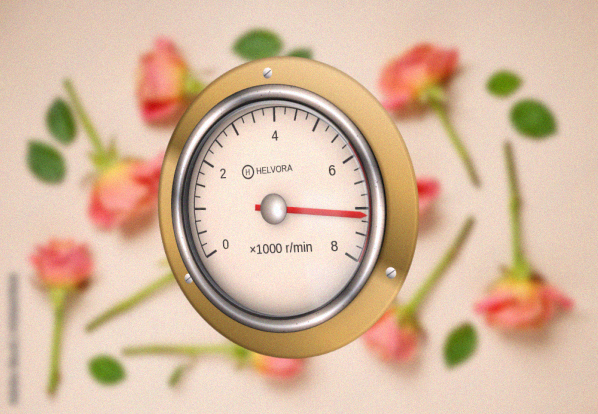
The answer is rpm 7125
